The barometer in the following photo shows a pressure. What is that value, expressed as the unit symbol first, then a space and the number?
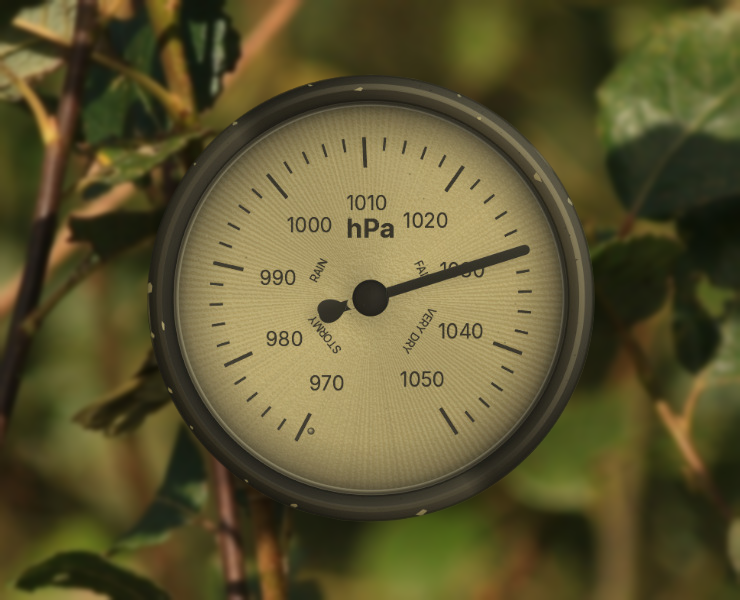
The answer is hPa 1030
